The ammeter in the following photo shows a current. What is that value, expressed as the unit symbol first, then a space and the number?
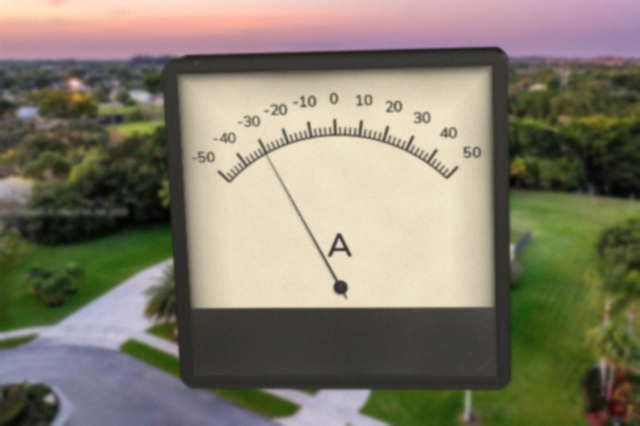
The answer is A -30
